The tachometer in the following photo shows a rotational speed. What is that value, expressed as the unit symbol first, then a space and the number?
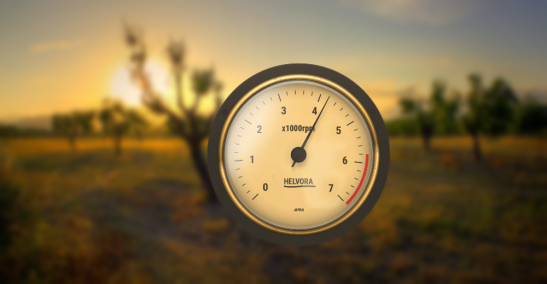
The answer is rpm 4200
